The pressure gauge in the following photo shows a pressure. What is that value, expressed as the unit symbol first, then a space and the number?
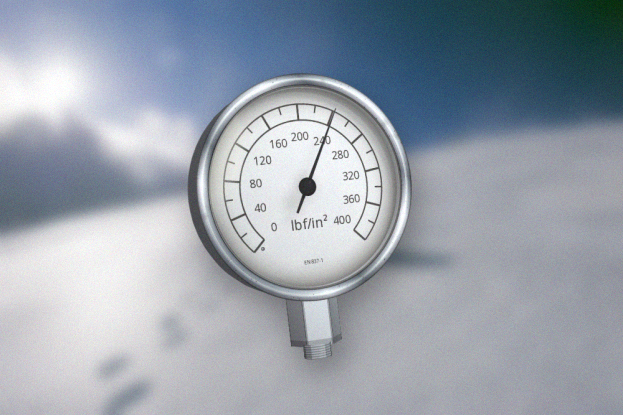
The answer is psi 240
